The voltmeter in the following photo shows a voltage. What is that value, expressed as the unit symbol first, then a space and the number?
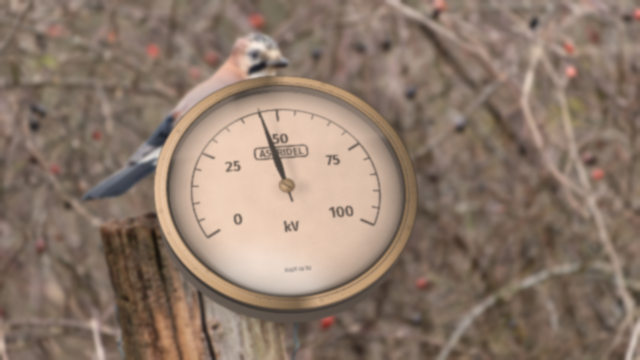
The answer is kV 45
